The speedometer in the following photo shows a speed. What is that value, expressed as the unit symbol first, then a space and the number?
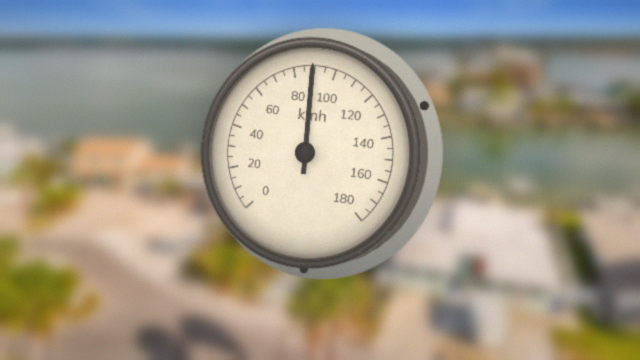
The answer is km/h 90
